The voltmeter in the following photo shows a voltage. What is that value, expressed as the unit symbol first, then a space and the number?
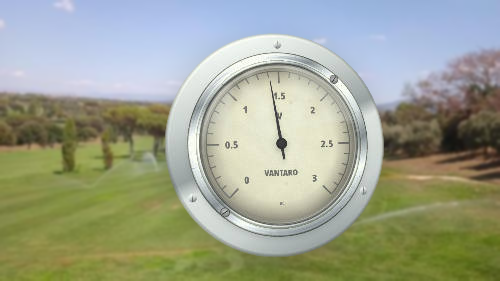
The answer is V 1.4
